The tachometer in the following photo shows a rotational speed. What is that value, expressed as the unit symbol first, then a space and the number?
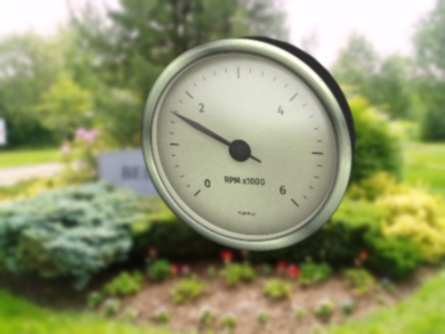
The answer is rpm 1600
